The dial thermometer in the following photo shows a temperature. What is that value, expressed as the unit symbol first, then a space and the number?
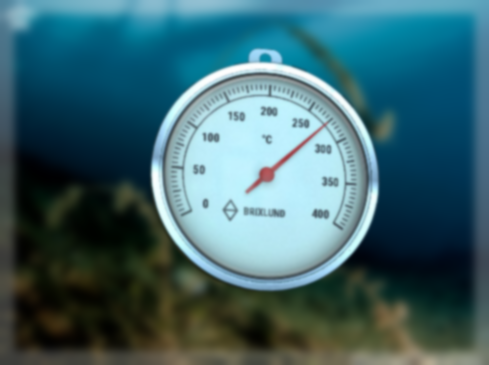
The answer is °C 275
